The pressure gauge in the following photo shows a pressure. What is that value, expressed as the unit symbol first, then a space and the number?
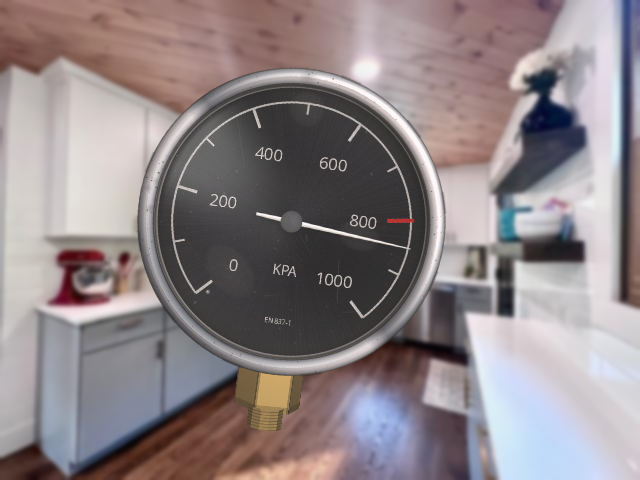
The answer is kPa 850
